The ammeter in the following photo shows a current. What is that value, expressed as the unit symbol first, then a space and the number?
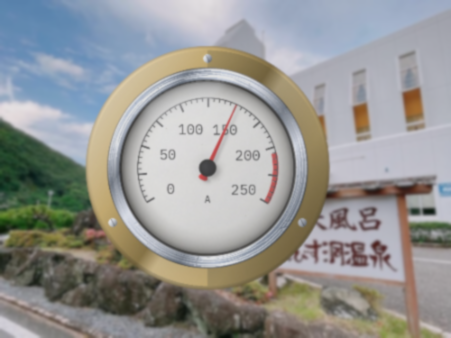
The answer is A 150
